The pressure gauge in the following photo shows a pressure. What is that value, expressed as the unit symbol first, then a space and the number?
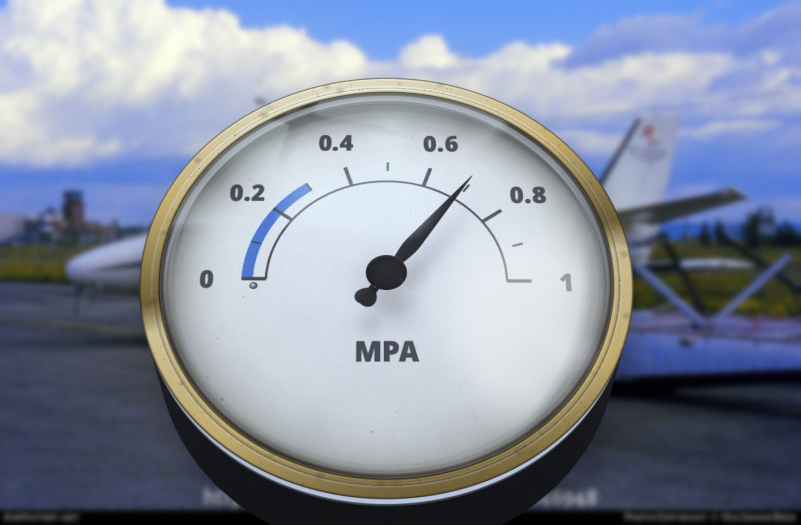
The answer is MPa 0.7
